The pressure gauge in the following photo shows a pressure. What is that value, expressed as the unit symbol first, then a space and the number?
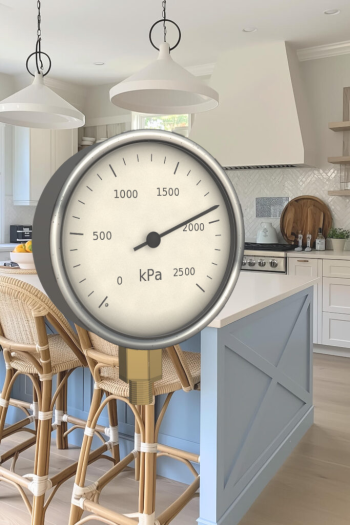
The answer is kPa 1900
